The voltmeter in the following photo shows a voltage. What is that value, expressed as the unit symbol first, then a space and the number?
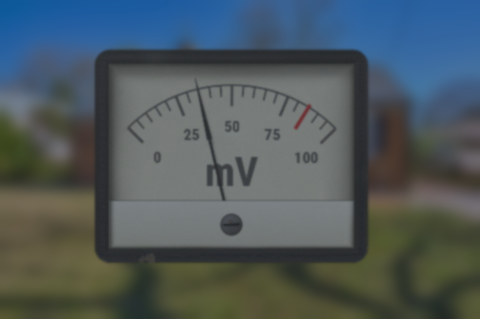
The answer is mV 35
